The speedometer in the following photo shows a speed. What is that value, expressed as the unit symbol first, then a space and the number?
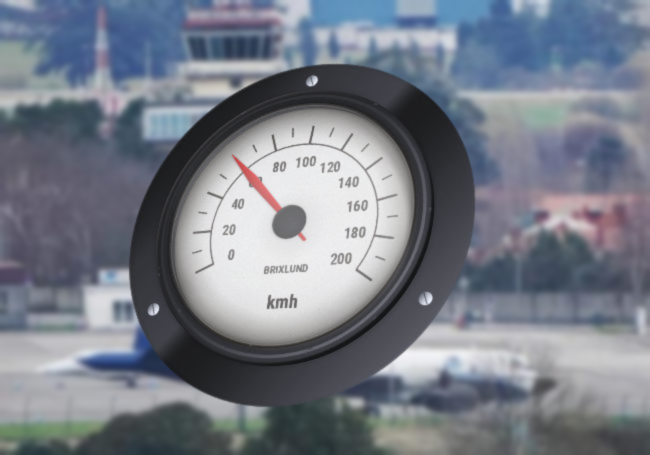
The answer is km/h 60
